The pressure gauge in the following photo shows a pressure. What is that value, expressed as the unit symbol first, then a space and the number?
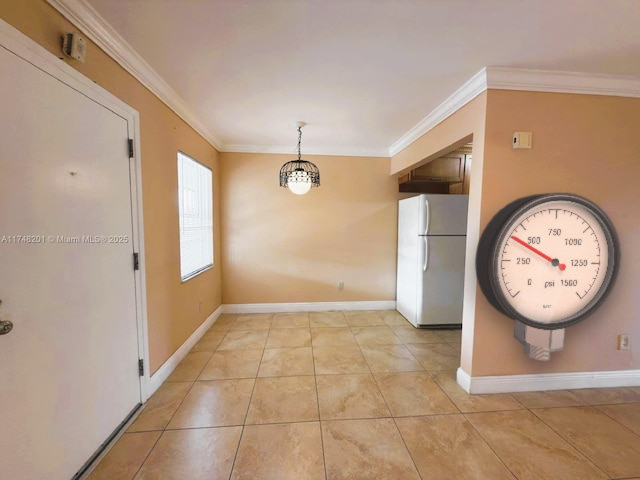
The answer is psi 400
